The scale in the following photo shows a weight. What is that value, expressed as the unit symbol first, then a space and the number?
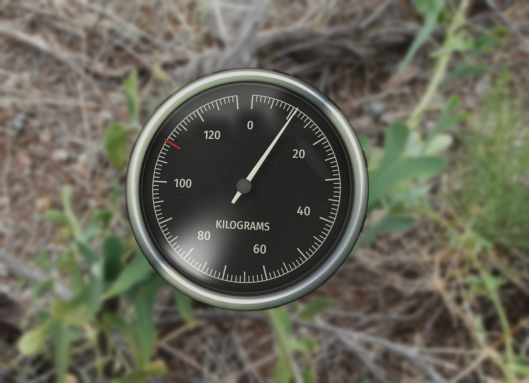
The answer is kg 11
